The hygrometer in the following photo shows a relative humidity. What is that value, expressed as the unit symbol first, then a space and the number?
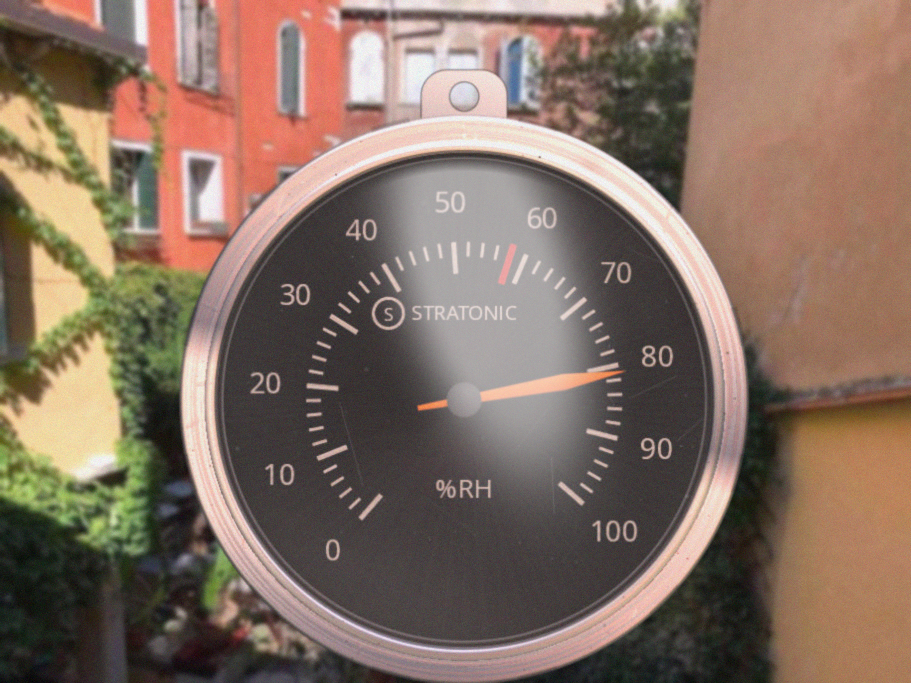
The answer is % 81
